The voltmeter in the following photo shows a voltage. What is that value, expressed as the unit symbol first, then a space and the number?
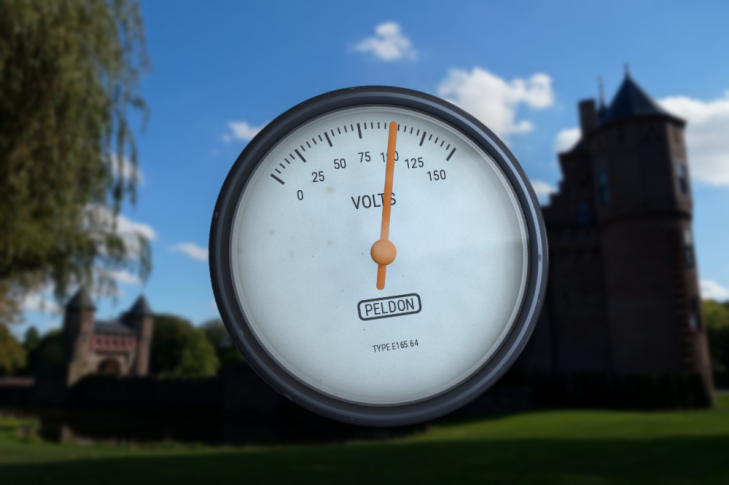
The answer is V 100
